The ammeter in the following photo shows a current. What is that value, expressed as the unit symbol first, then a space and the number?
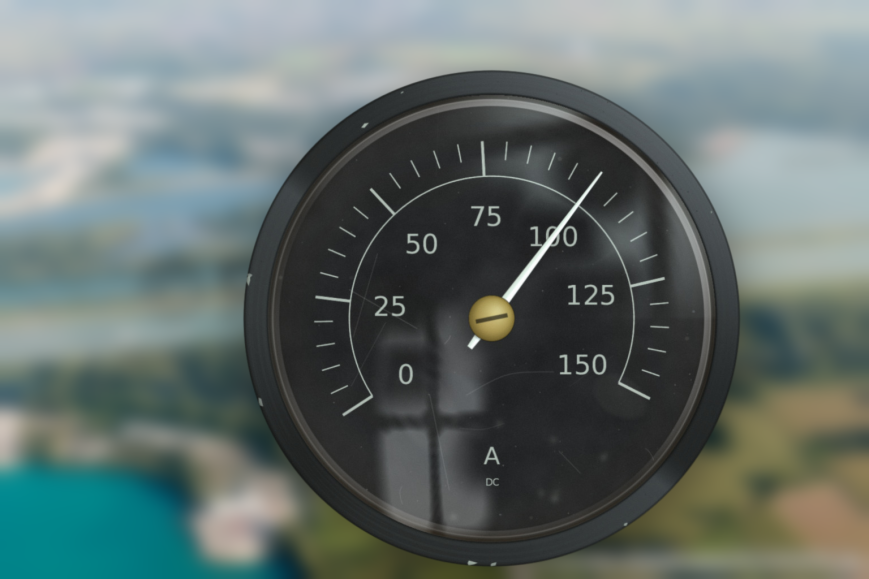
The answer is A 100
